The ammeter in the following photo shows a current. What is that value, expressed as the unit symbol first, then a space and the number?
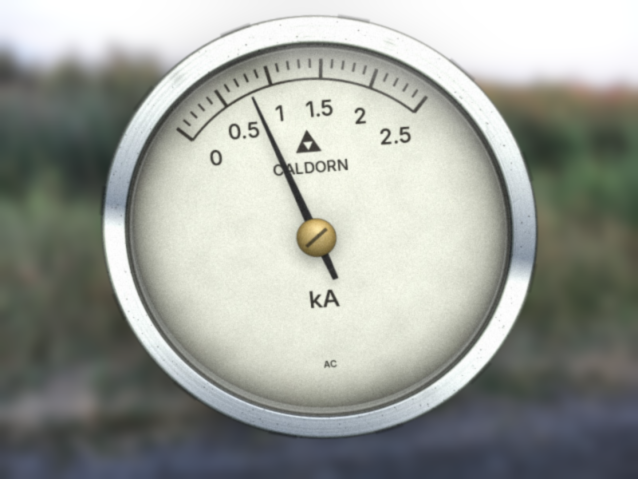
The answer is kA 0.8
